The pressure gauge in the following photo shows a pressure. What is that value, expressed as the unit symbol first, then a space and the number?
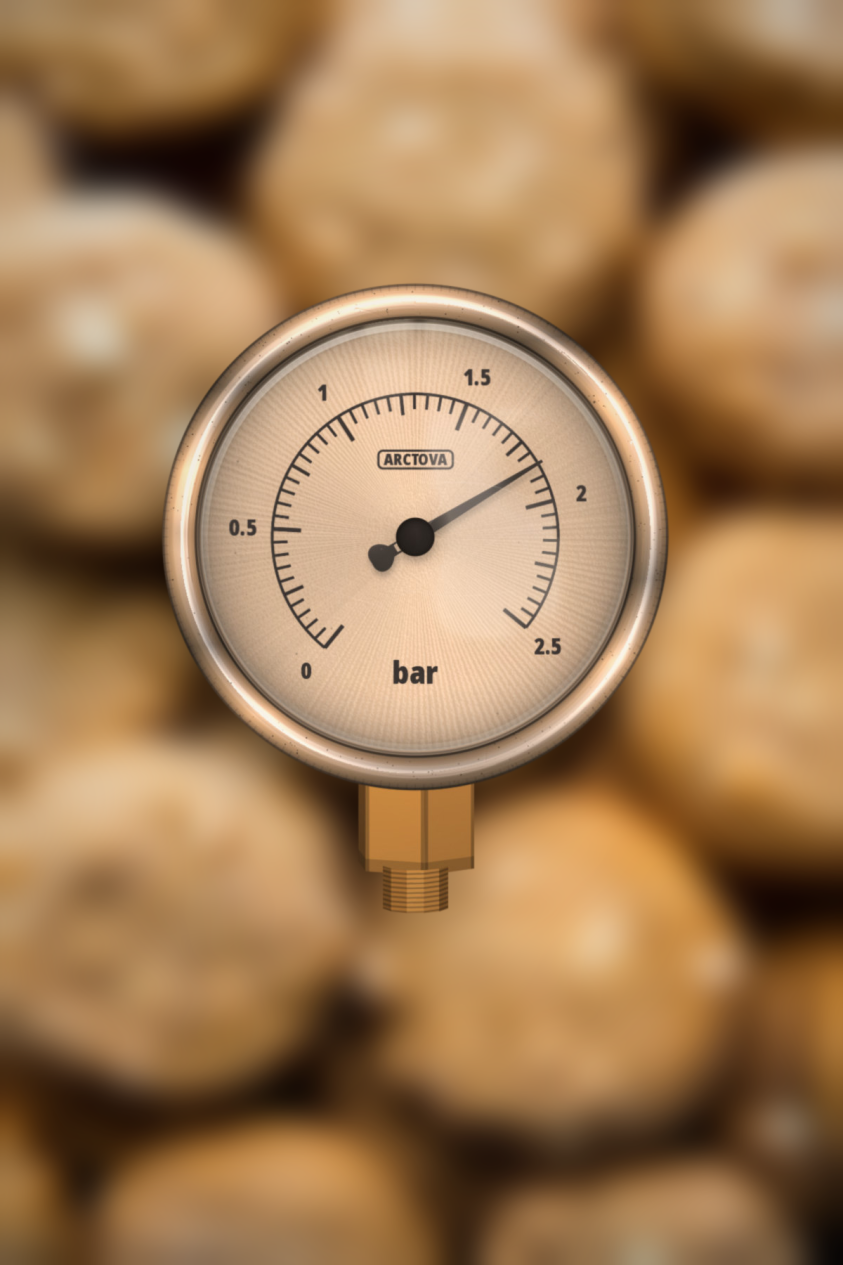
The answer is bar 1.85
